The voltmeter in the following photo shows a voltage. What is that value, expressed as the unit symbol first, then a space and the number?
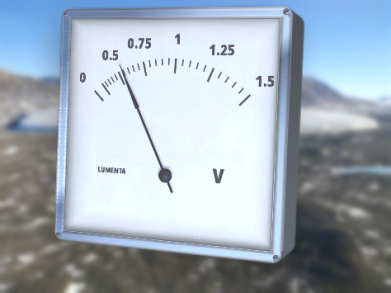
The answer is V 0.55
